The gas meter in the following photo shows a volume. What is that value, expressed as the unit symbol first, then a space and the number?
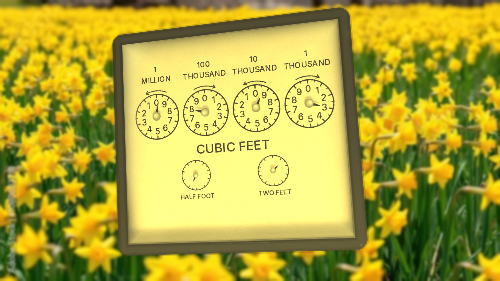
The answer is ft³ 979300
